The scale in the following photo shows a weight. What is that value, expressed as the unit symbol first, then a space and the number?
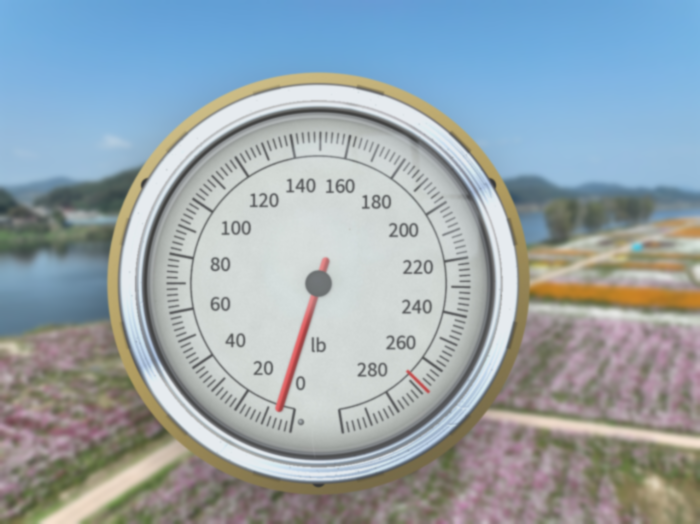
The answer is lb 6
